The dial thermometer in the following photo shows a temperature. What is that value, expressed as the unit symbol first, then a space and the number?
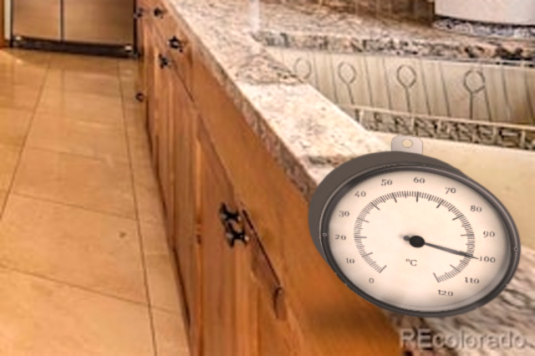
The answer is °C 100
